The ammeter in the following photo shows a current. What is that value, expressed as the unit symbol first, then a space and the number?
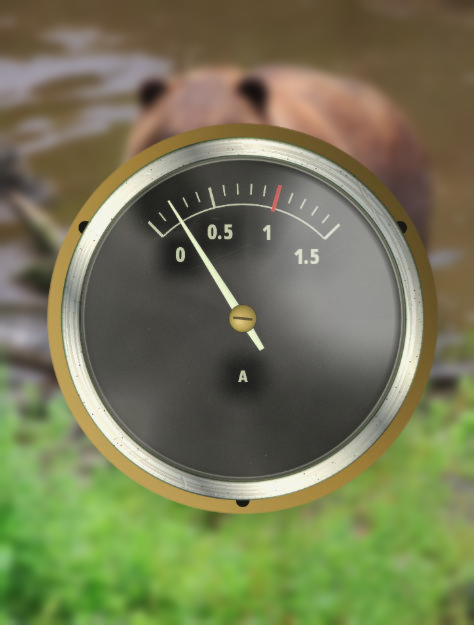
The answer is A 0.2
